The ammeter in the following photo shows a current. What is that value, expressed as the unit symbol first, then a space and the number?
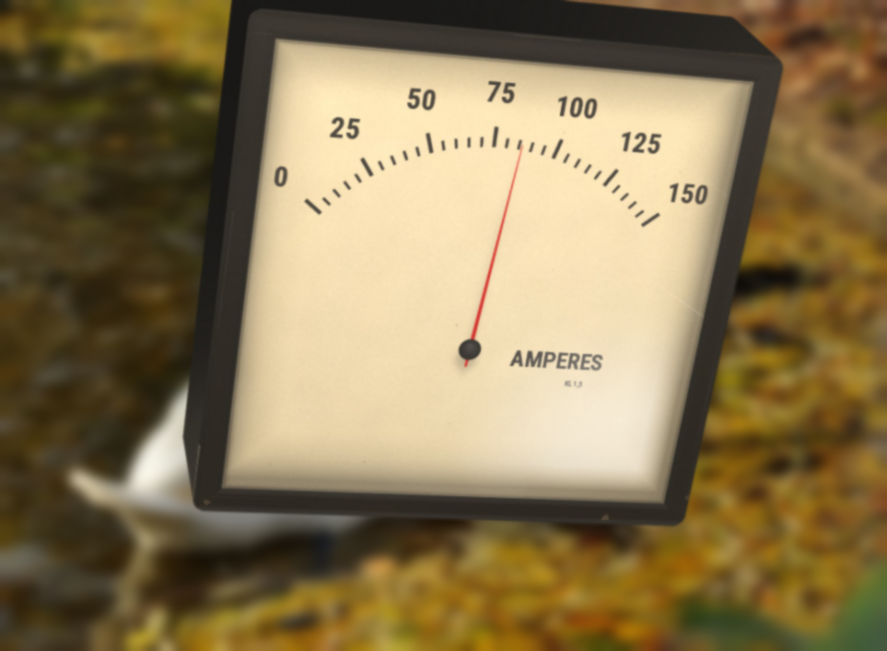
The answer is A 85
